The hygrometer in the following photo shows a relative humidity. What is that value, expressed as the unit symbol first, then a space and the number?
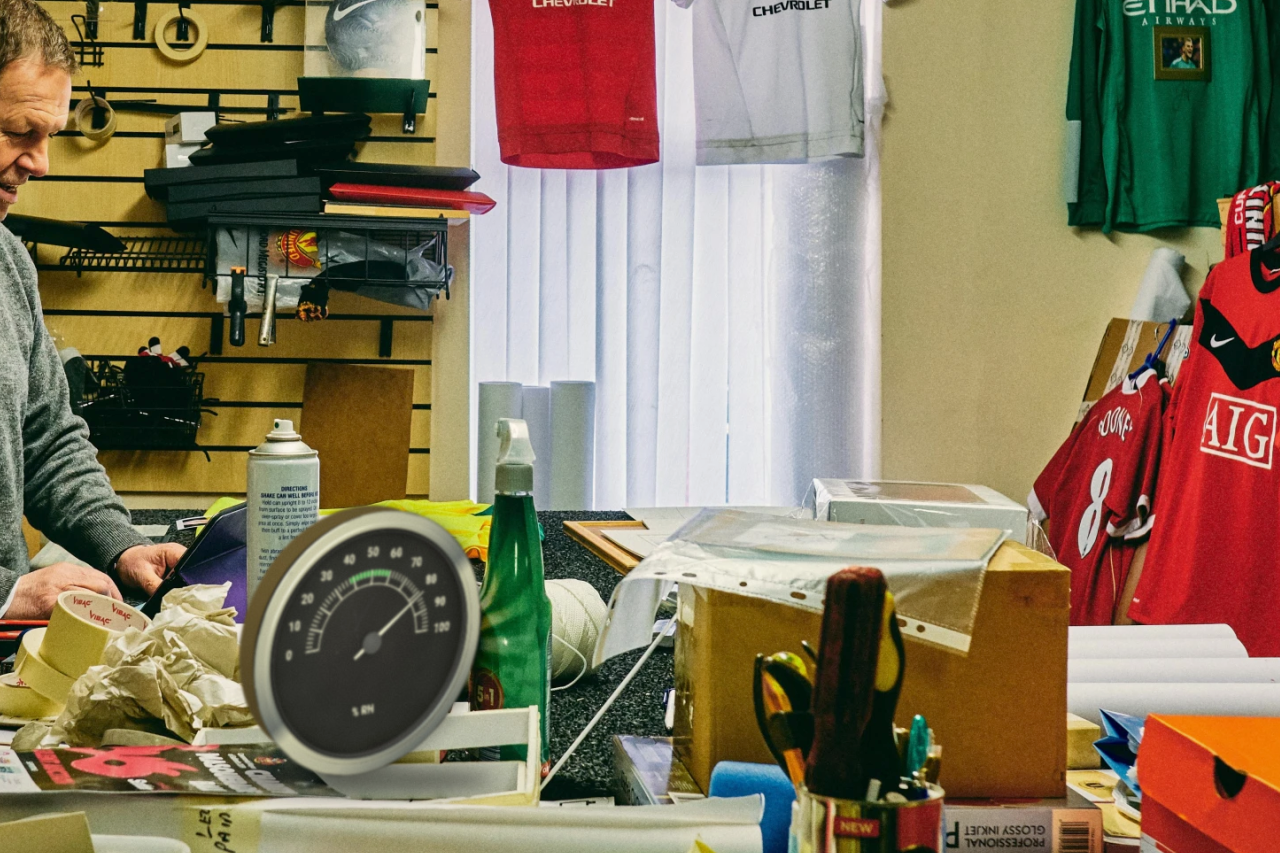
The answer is % 80
